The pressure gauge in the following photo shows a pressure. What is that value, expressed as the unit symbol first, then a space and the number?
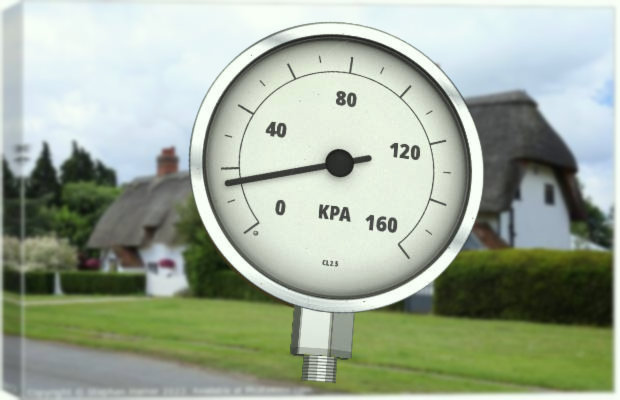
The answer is kPa 15
